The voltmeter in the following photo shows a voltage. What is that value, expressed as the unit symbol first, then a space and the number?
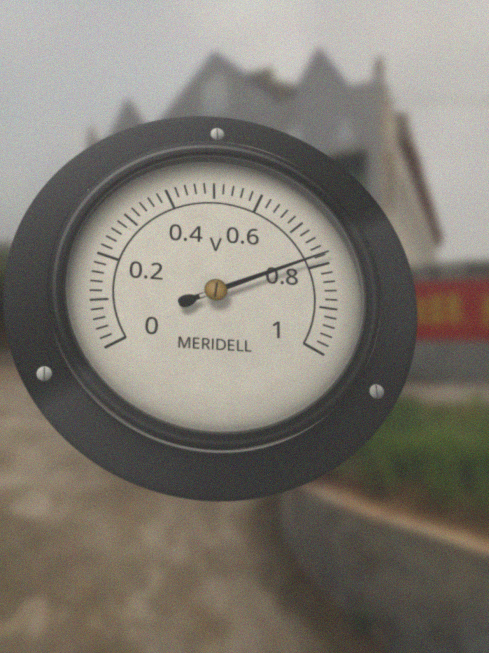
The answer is V 0.78
